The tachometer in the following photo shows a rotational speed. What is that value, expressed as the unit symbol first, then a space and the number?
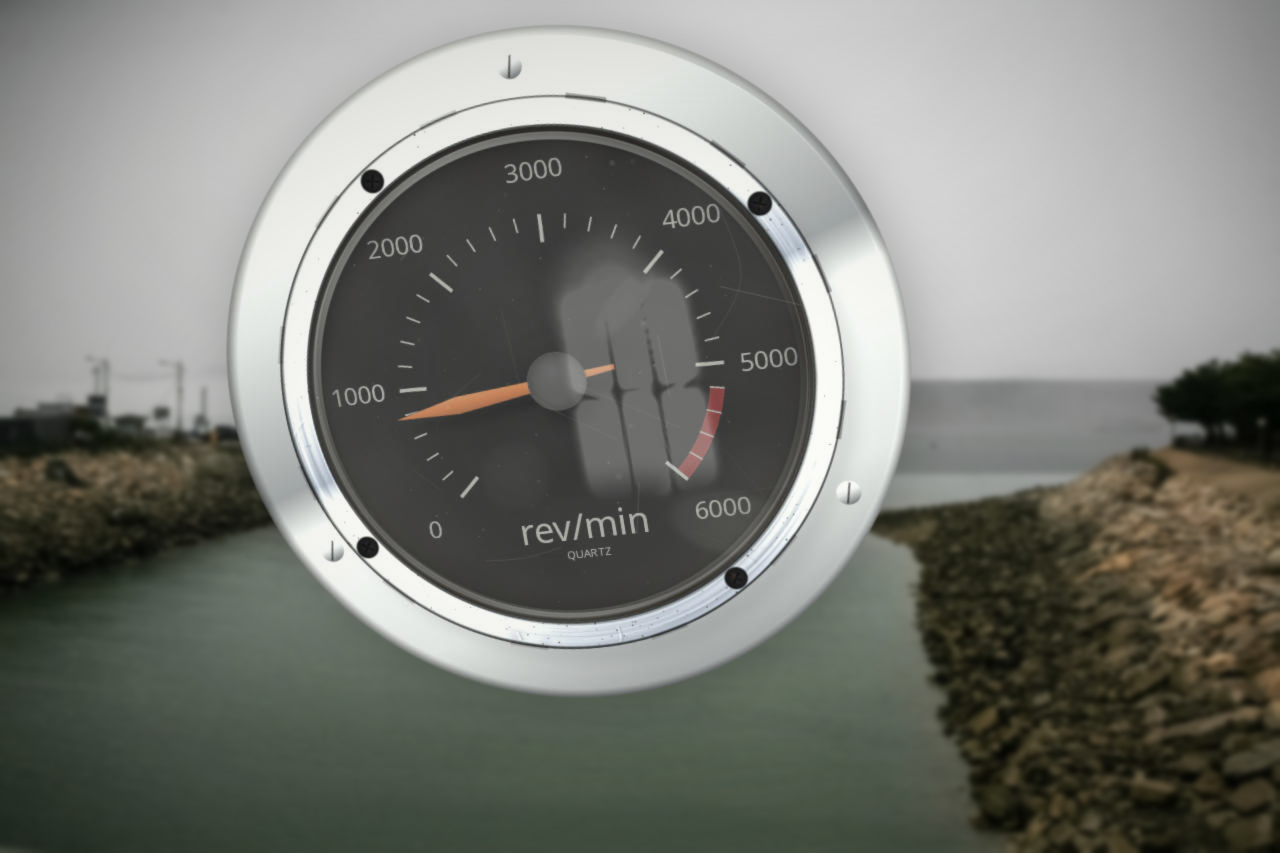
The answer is rpm 800
